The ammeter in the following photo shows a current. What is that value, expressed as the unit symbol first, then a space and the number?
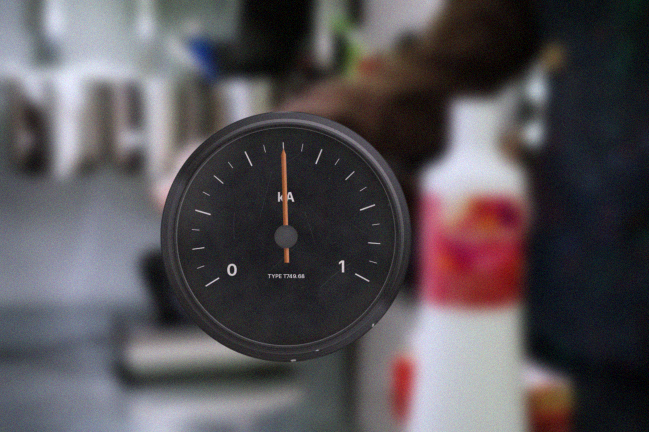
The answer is kA 0.5
